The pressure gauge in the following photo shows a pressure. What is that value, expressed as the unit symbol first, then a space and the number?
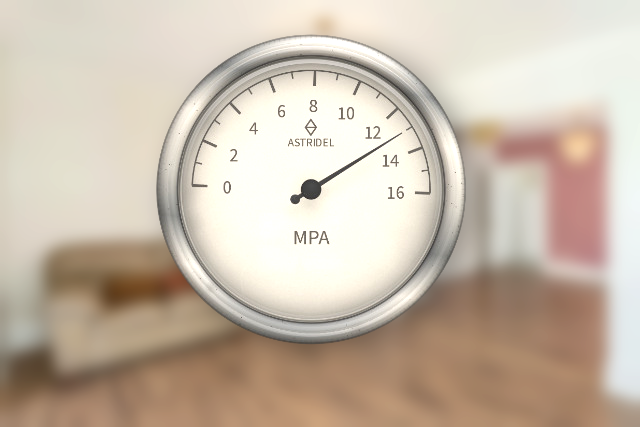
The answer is MPa 13
